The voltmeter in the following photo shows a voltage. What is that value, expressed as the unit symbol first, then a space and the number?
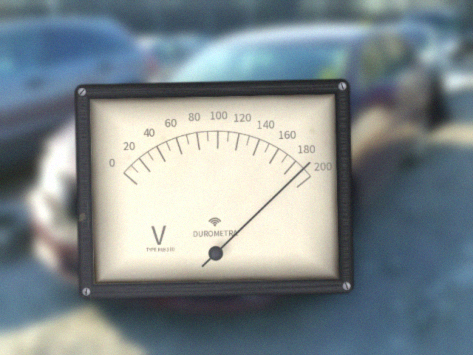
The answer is V 190
